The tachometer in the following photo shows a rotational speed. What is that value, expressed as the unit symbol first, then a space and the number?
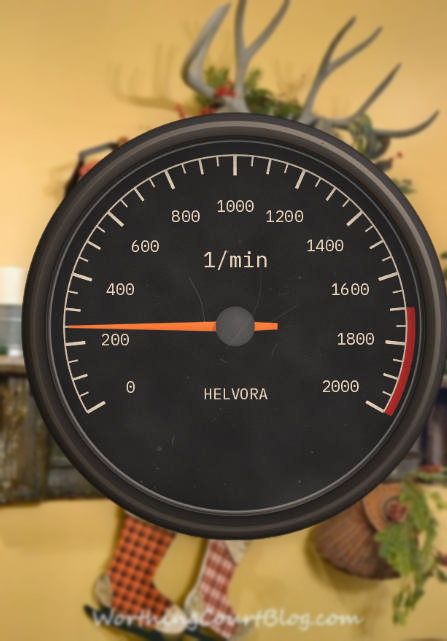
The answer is rpm 250
